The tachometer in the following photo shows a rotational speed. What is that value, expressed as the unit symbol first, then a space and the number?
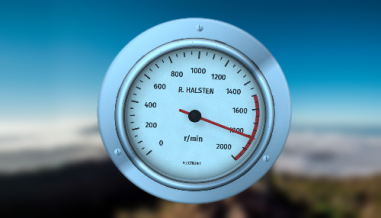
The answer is rpm 1800
